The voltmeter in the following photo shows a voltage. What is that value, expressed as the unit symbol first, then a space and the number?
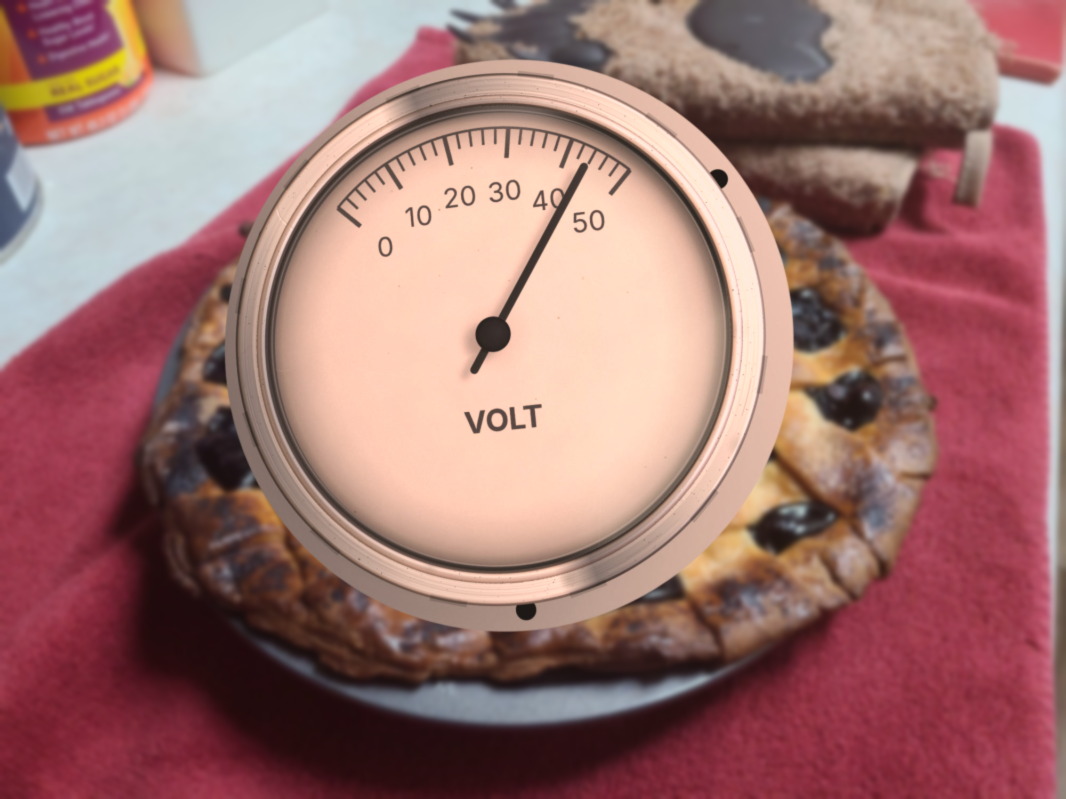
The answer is V 44
